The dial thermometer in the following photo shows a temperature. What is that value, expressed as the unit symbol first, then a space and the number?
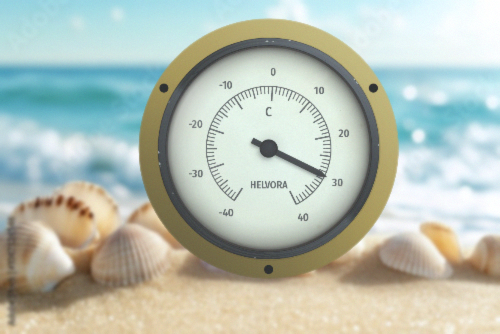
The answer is °C 30
